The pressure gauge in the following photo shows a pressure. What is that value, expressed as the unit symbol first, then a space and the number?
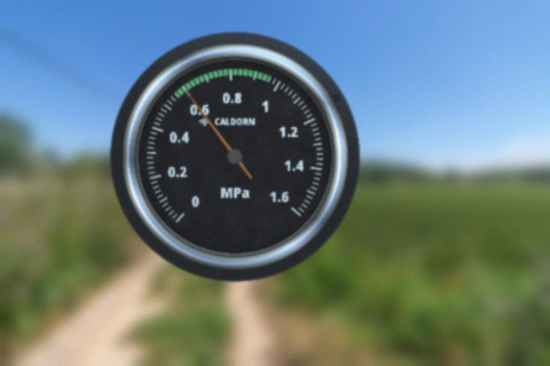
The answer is MPa 0.6
